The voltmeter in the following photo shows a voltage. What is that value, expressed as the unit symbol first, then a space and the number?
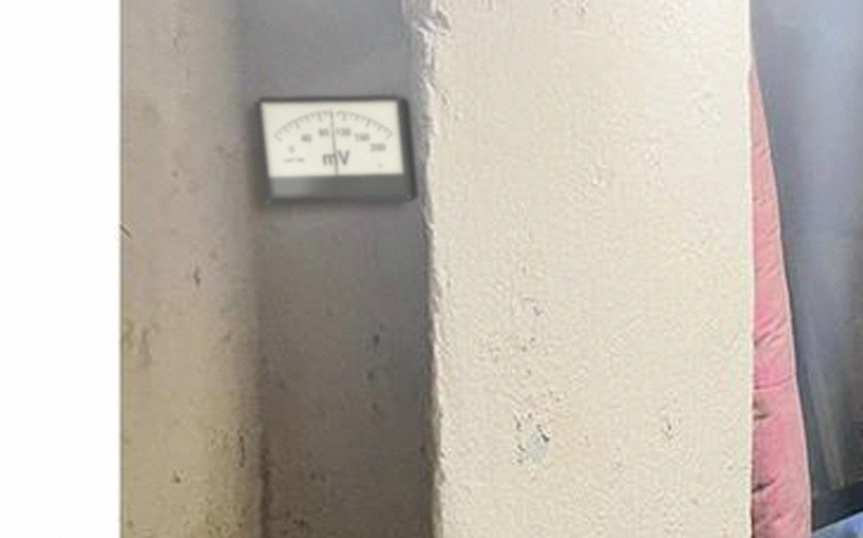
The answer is mV 100
